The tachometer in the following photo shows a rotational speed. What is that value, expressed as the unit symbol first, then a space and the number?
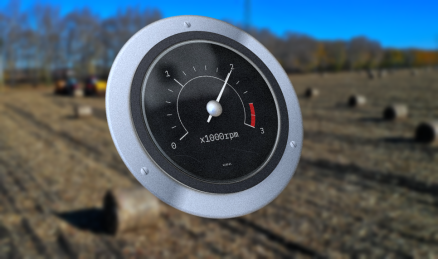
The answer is rpm 2000
